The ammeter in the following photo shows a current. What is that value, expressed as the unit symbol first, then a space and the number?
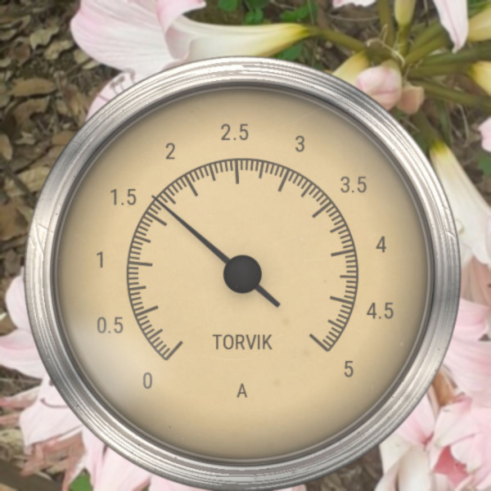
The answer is A 1.65
